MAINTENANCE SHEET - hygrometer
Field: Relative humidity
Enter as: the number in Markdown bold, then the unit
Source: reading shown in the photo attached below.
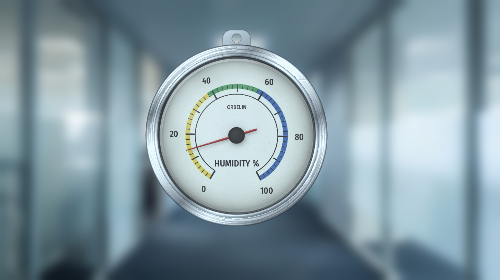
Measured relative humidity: **14** %
